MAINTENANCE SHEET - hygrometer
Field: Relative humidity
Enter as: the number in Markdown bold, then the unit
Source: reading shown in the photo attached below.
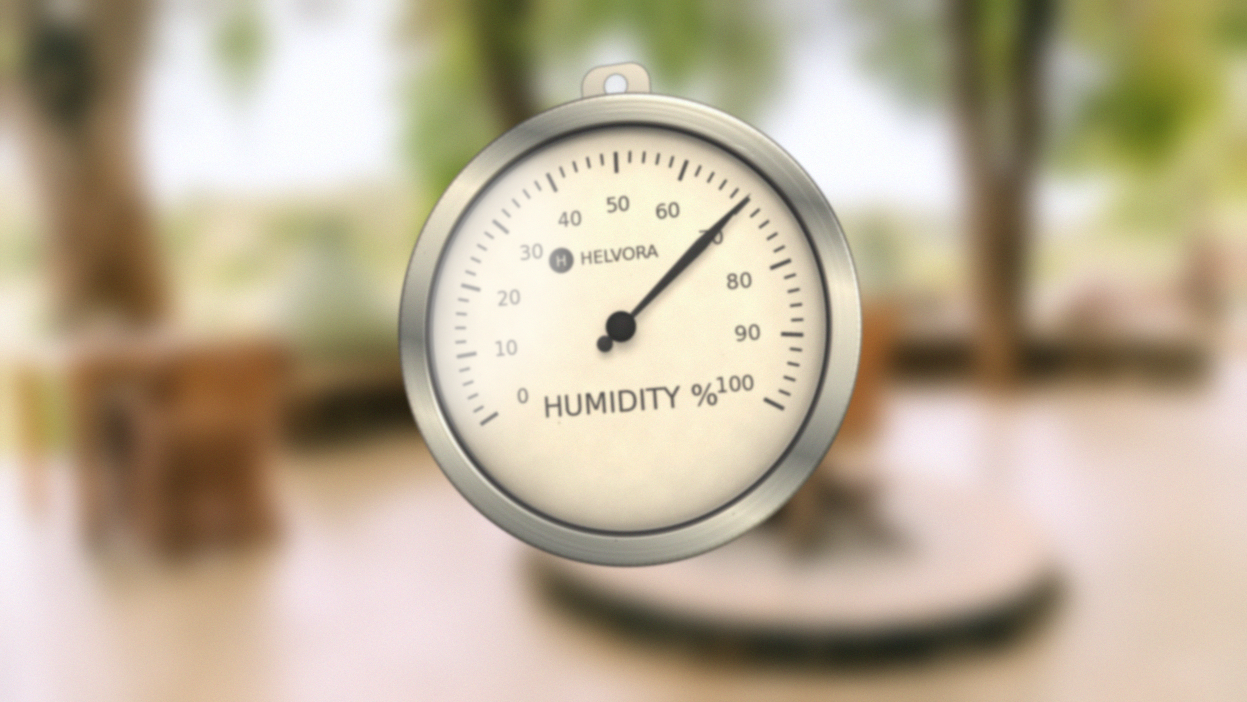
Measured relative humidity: **70** %
